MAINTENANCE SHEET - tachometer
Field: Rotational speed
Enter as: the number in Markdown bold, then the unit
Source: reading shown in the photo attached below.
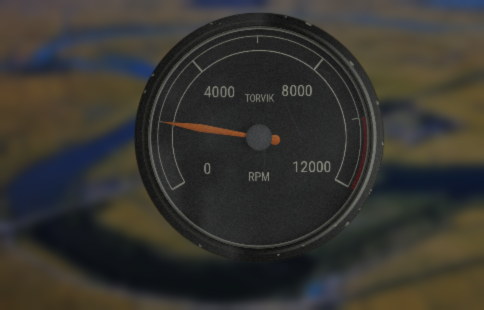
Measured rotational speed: **2000** rpm
